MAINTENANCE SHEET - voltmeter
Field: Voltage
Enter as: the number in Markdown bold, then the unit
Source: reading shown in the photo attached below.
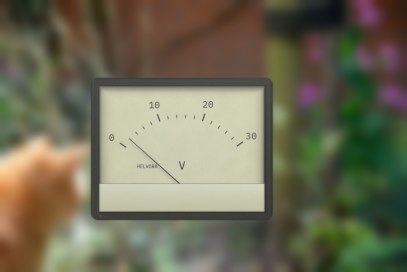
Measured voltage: **2** V
